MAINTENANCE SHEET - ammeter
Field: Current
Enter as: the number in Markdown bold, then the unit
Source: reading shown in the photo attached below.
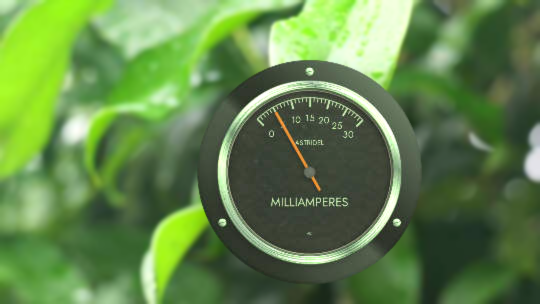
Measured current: **5** mA
